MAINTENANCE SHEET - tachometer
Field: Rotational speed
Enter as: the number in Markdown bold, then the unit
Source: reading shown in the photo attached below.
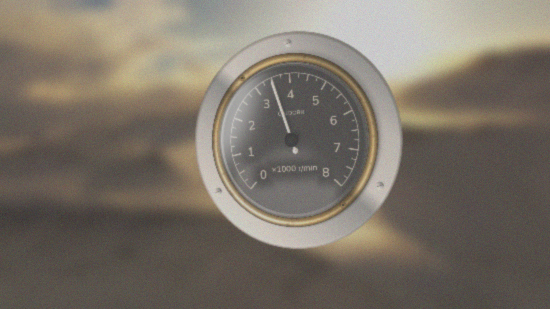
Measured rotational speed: **3500** rpm
